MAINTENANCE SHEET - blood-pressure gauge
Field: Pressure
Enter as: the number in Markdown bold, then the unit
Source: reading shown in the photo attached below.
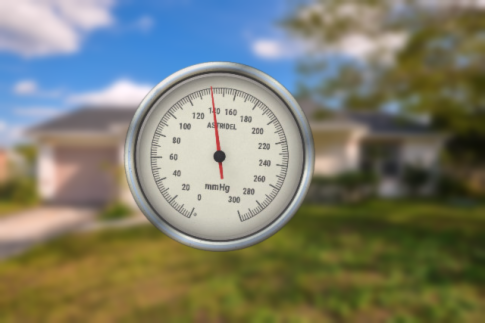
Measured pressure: **140** mmHg
